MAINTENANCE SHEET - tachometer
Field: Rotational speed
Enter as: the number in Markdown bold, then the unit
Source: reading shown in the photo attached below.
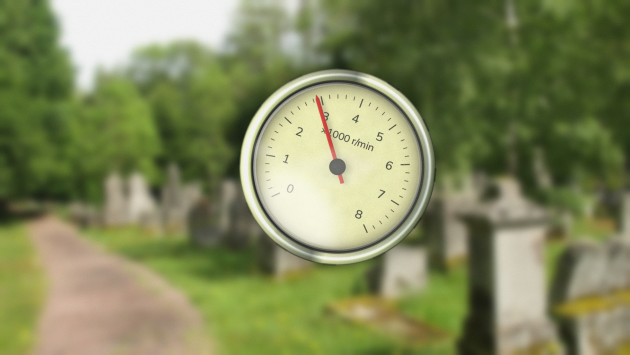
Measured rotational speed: **2900** rpm
